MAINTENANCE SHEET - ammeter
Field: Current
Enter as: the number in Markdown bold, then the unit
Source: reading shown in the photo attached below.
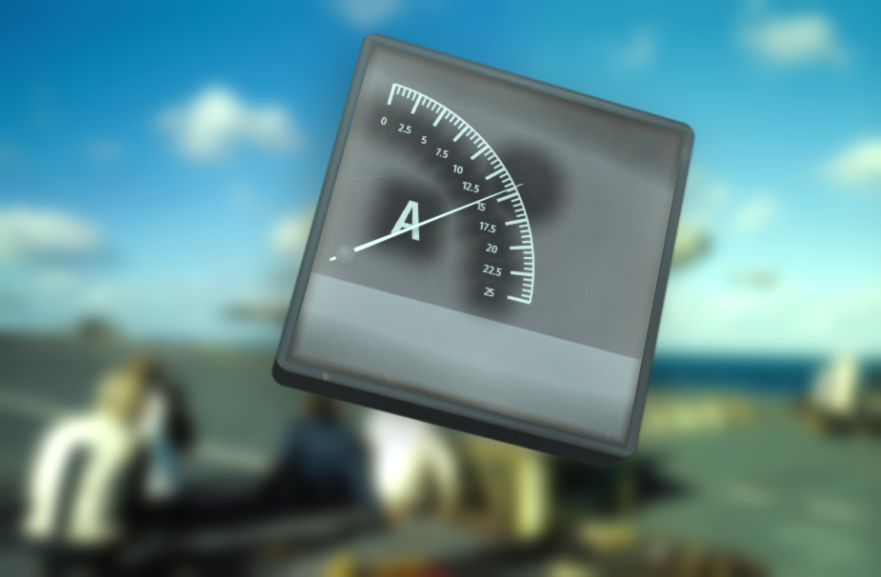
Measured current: **14.5** A
